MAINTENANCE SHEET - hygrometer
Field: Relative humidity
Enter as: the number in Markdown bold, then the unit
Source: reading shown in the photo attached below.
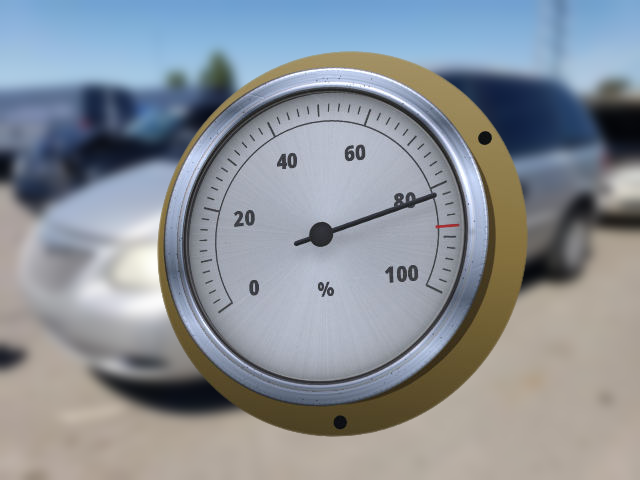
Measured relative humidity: **82** %
